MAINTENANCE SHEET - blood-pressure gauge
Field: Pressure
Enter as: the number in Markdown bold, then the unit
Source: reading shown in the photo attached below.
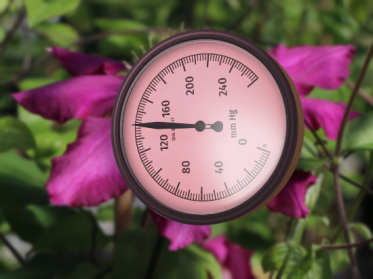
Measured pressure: **140** mmHg
